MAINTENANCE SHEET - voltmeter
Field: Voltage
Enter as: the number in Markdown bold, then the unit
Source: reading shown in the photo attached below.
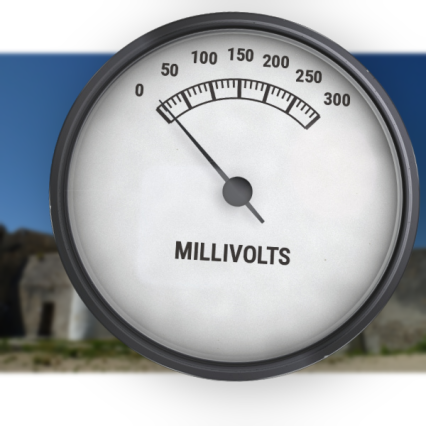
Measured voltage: **10** mV
